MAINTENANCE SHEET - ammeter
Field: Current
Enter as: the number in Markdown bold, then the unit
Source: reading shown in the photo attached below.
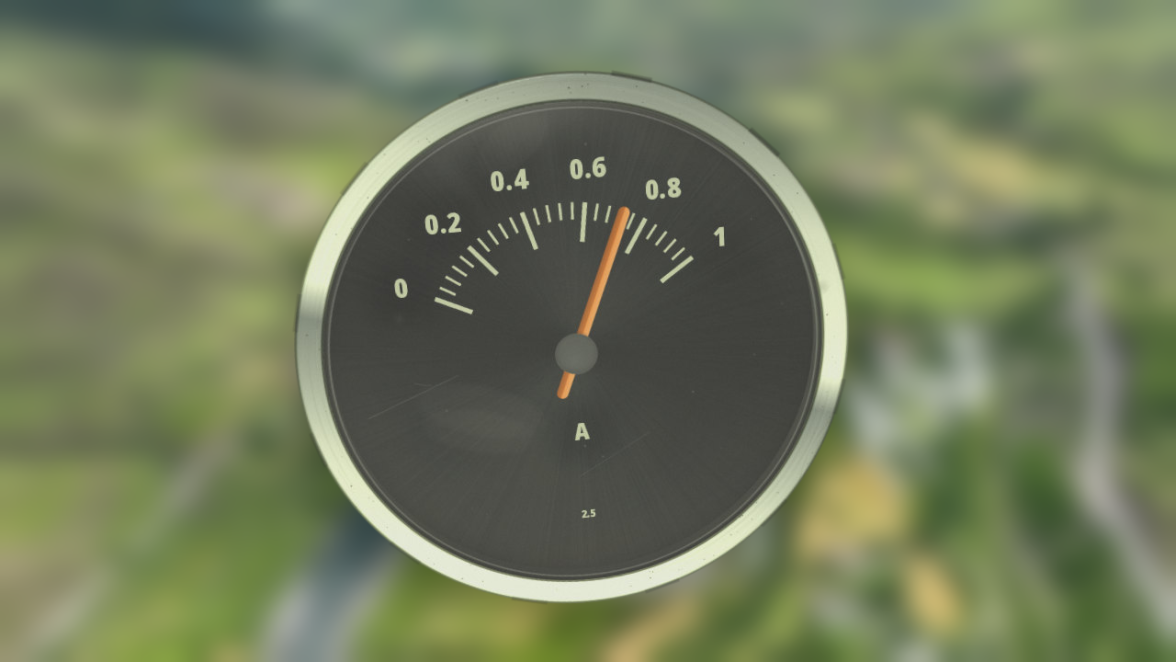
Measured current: **0.72** A
